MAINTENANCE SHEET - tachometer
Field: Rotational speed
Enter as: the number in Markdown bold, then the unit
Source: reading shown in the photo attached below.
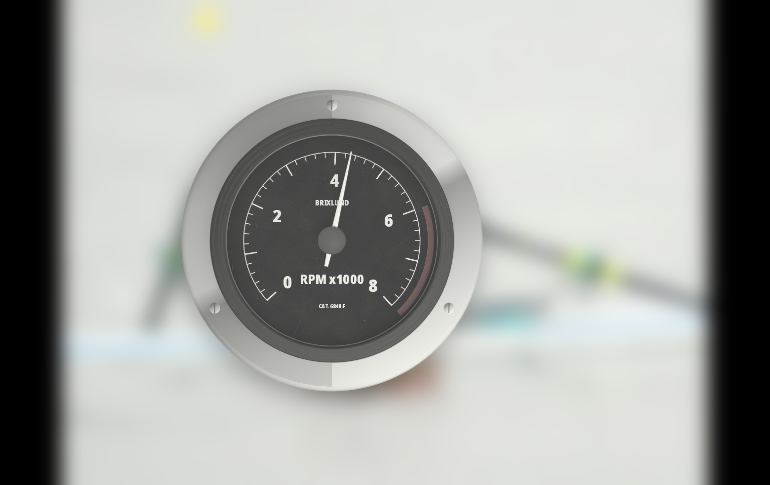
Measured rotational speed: **4300** rpm
